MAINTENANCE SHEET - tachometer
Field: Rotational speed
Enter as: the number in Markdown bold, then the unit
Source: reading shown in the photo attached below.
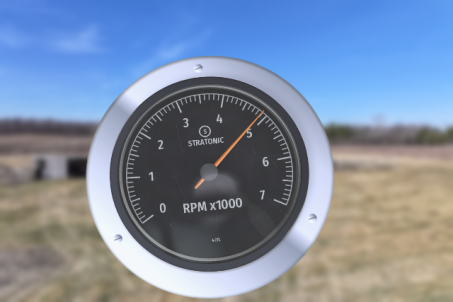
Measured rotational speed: **4900** rpm
